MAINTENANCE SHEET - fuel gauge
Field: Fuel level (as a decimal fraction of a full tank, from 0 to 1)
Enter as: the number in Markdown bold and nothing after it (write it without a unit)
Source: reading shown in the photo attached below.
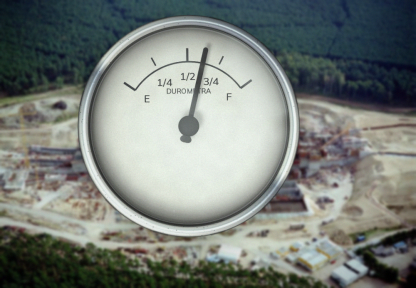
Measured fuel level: **0.625**
